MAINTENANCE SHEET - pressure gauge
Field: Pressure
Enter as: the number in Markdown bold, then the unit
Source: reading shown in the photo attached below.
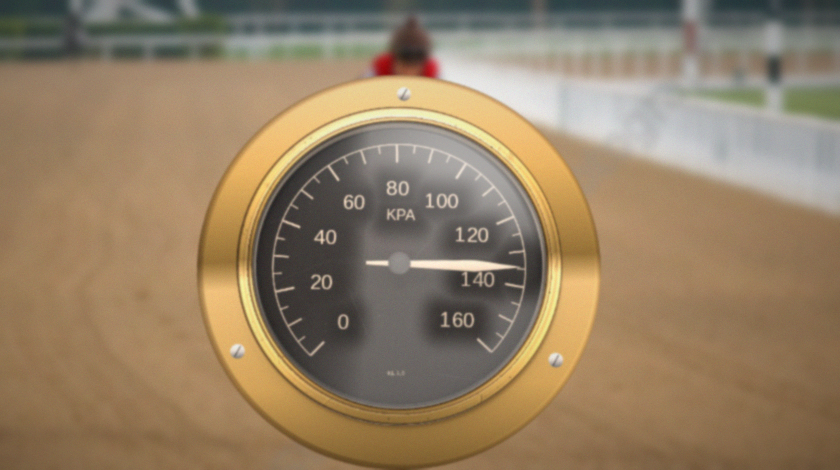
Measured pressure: **135** kPa
